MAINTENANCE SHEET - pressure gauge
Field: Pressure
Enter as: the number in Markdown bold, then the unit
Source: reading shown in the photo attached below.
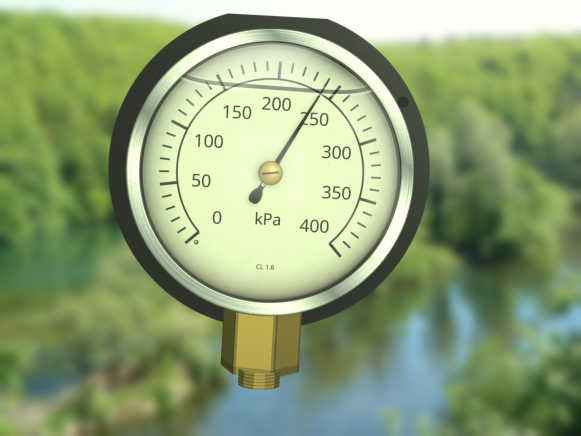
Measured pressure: **240** kPa
